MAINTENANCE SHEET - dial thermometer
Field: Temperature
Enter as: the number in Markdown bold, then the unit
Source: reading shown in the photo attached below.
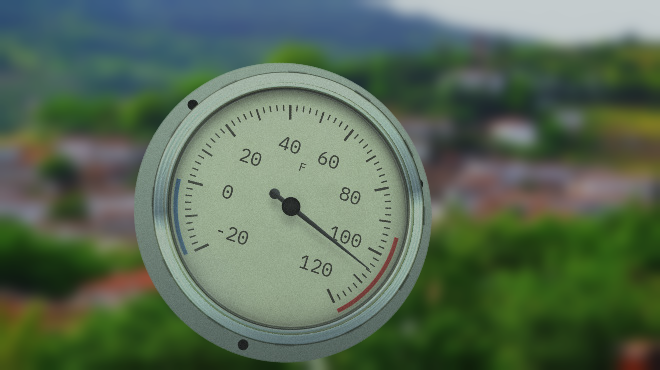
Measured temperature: **106** °F
